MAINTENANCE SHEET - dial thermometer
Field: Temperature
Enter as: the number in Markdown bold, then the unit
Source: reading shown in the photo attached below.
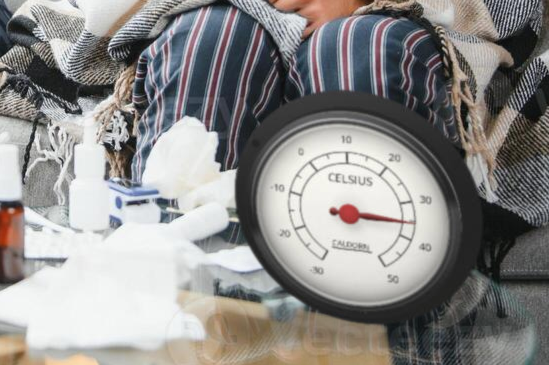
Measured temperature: **35** °C
